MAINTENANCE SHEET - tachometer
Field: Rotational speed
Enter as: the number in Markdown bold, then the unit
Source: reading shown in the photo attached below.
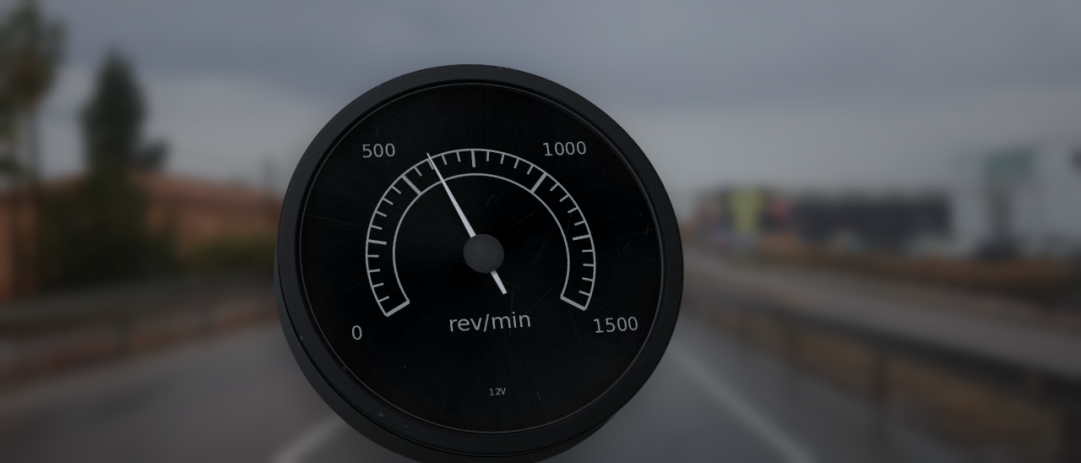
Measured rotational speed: **600** rpm
